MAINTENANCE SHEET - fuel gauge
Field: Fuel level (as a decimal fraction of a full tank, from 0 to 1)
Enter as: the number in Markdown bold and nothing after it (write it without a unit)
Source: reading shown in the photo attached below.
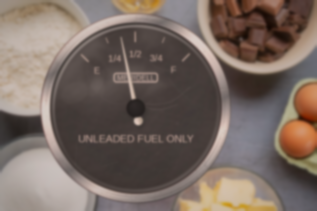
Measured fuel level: **0.375**
